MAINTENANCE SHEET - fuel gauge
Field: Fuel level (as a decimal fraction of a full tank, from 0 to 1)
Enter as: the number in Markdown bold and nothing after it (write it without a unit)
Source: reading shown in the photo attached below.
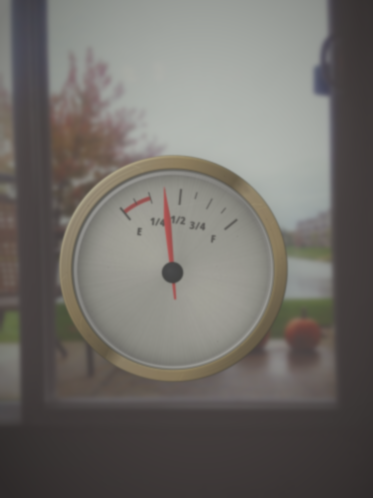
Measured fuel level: **0.375**
